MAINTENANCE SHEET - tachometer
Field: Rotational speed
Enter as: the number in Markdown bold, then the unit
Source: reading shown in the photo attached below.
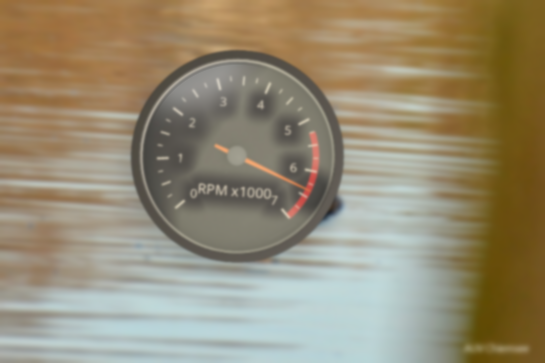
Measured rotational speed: **6375** rpm
